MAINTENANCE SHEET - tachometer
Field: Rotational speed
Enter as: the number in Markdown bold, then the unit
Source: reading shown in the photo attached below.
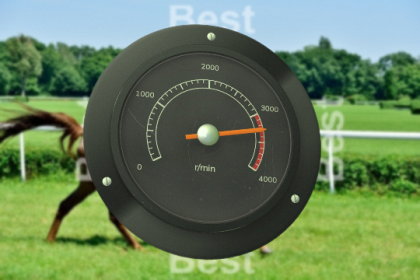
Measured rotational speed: **3300** rpm
